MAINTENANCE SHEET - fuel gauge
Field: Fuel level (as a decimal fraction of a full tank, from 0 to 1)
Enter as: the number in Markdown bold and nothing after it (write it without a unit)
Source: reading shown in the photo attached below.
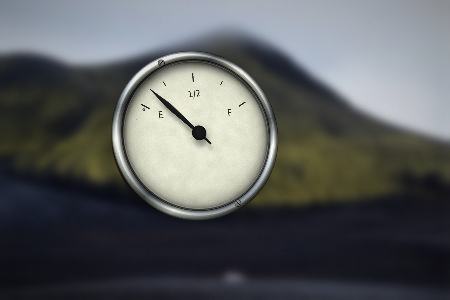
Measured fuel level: **0.125**
